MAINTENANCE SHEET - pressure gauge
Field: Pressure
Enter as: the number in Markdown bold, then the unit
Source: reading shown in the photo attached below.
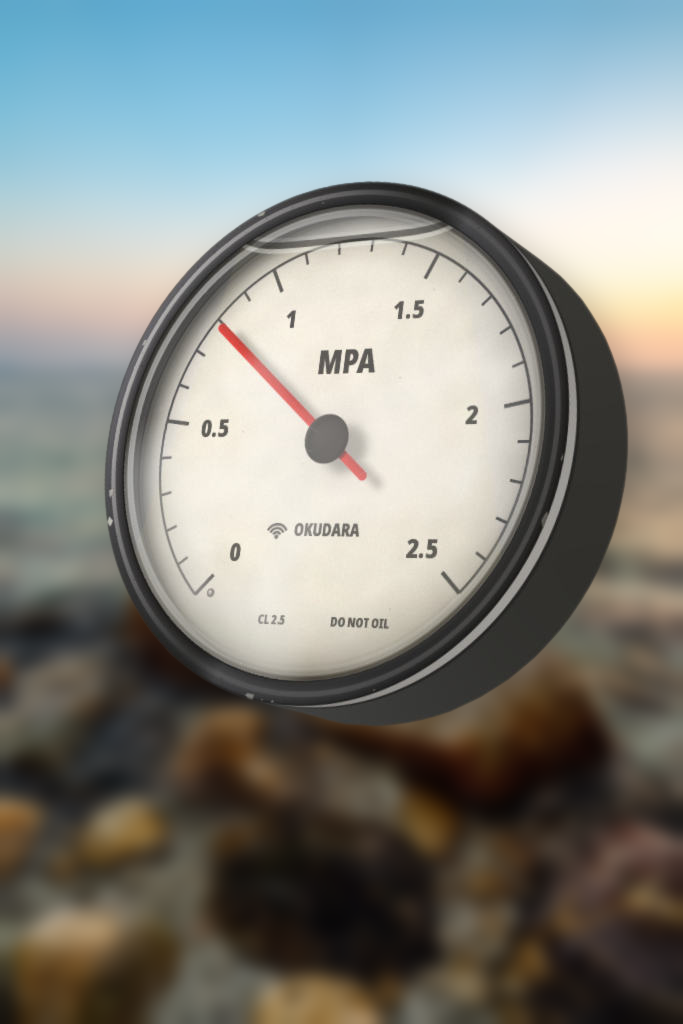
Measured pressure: **0.8** MPa
